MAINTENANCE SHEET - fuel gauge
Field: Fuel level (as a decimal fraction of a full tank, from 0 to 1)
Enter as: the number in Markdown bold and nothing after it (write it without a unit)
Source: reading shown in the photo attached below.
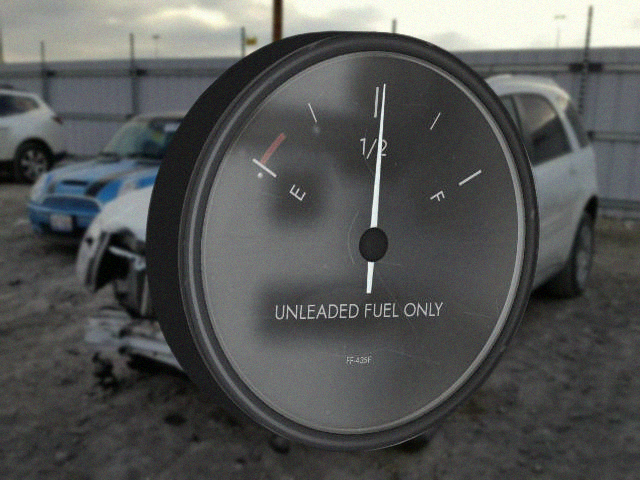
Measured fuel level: **0.5**
